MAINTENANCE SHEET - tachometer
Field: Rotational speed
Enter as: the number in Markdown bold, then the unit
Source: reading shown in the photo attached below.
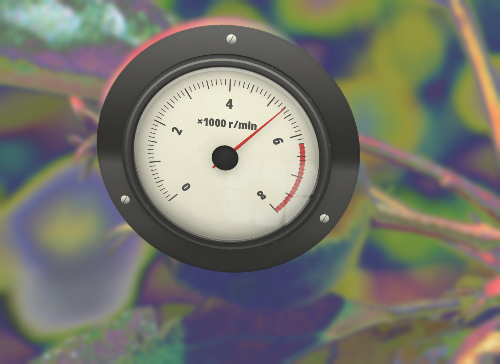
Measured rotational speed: **5300** rpm
